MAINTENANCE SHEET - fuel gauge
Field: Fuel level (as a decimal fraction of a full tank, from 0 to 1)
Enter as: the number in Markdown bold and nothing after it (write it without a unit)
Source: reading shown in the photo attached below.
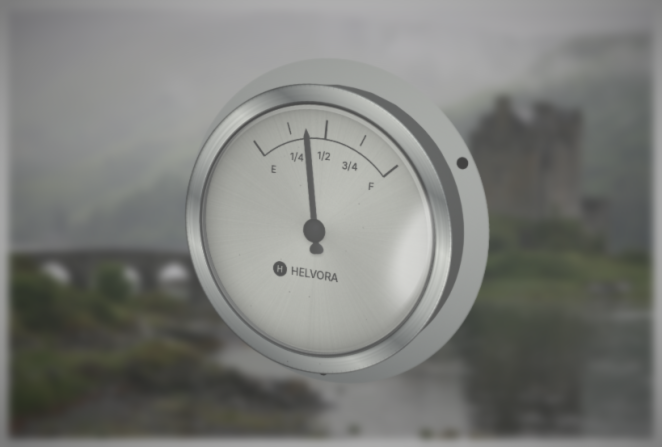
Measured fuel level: **0.375**
